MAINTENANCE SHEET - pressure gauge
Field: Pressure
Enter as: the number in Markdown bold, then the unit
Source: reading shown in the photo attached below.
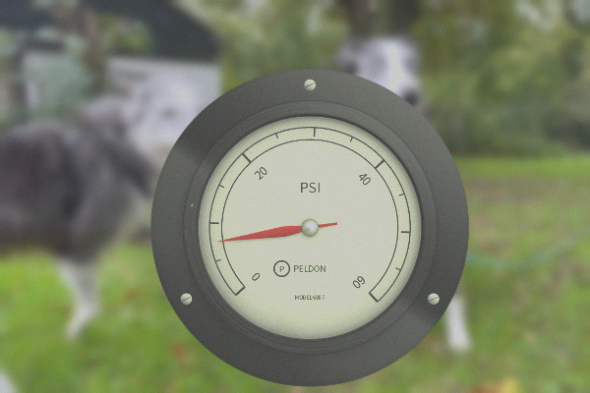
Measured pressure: **7.5** psi
